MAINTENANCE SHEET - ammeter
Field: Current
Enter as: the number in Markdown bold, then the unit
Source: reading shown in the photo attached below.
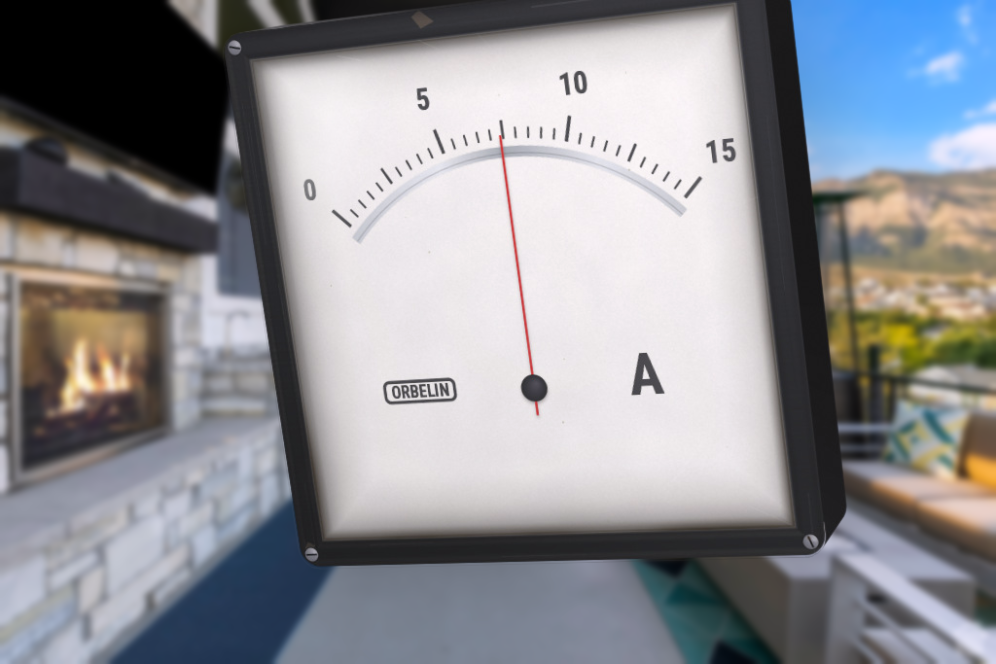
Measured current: **7.5** A
